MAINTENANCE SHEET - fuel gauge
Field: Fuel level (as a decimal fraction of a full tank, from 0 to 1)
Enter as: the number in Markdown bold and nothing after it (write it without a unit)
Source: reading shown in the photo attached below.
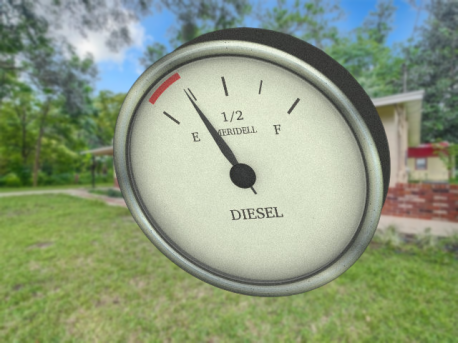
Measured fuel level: **0.25**
